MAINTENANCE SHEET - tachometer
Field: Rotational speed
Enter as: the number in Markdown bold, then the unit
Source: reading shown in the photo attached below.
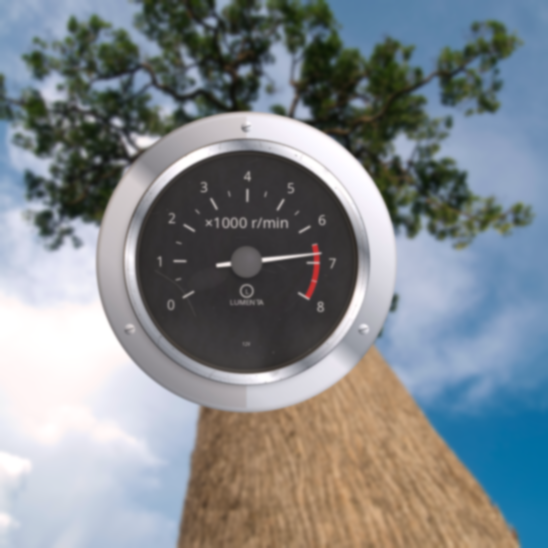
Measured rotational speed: **6750** rpm
